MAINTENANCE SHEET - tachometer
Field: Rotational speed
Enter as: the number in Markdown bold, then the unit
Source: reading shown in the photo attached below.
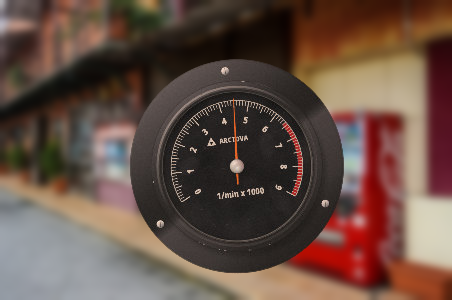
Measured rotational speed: **4500** rpm
